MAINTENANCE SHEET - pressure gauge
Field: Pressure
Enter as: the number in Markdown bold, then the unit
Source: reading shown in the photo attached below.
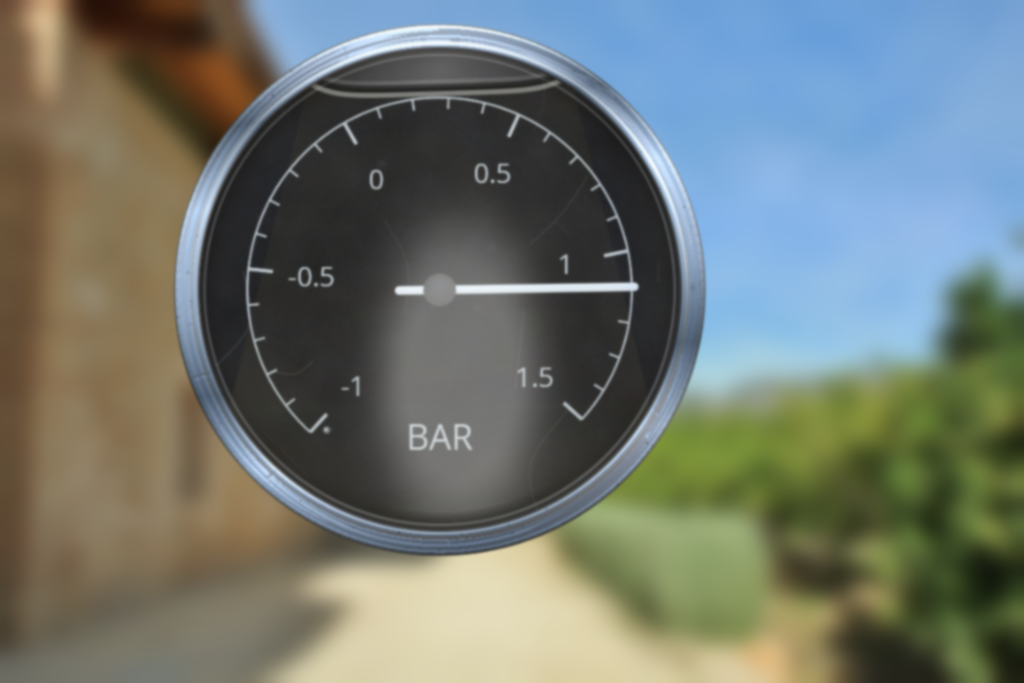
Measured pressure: **1.1** bar
